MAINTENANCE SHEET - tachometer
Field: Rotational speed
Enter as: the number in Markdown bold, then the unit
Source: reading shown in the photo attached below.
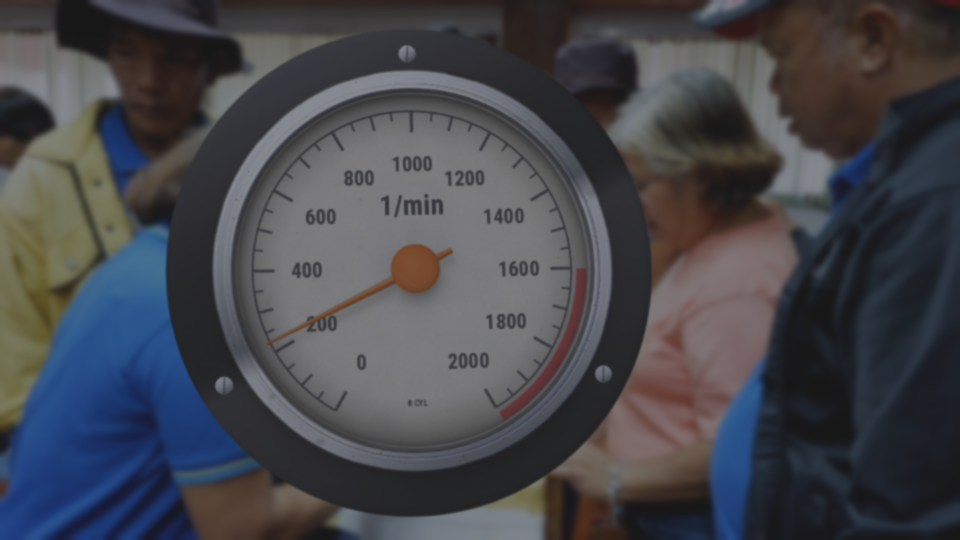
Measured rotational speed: **225** rpm
